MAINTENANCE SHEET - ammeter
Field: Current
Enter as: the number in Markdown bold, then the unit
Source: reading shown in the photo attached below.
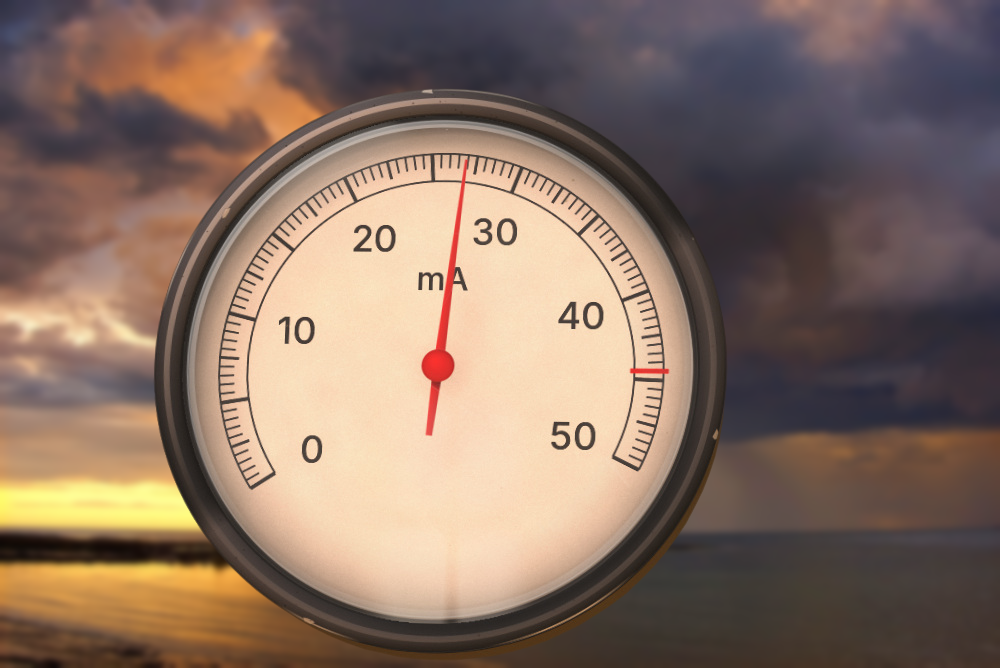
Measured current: **27** mA
